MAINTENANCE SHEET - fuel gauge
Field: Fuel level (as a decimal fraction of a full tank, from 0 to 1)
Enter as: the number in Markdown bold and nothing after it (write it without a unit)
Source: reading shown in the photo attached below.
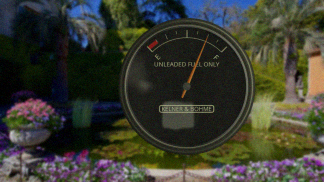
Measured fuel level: **0.75**
